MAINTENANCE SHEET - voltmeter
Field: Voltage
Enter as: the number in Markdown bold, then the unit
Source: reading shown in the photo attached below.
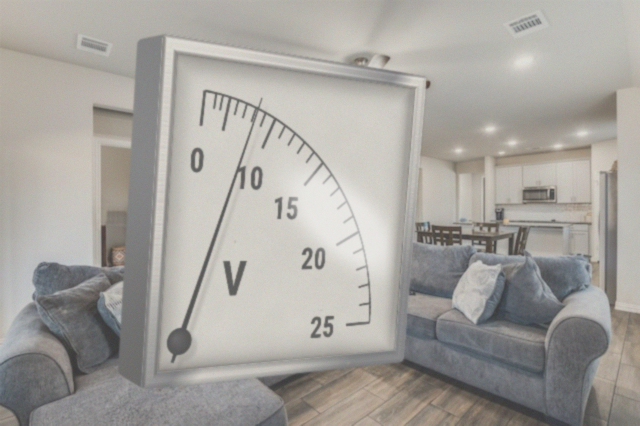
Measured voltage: **8** V
